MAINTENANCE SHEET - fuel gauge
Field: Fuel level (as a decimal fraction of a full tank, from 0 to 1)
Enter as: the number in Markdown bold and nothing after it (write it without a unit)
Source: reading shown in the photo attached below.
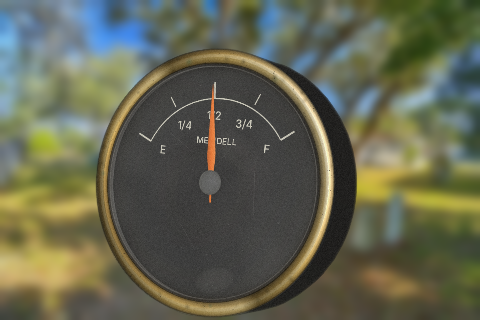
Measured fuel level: **0.5**
